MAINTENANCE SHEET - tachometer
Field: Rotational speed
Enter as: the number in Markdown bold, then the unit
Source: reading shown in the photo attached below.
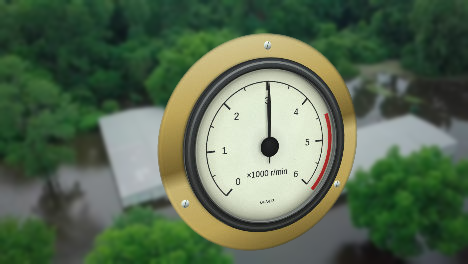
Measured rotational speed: **3000** rpm
